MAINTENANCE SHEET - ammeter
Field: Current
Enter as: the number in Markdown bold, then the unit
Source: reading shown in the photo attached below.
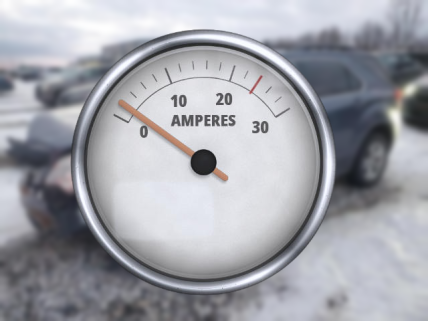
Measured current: **2** A
